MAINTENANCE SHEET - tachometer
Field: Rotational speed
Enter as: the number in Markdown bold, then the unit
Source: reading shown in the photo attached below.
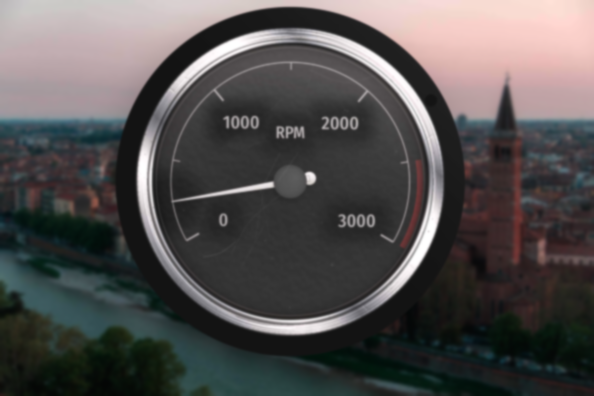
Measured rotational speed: **250** rpm
